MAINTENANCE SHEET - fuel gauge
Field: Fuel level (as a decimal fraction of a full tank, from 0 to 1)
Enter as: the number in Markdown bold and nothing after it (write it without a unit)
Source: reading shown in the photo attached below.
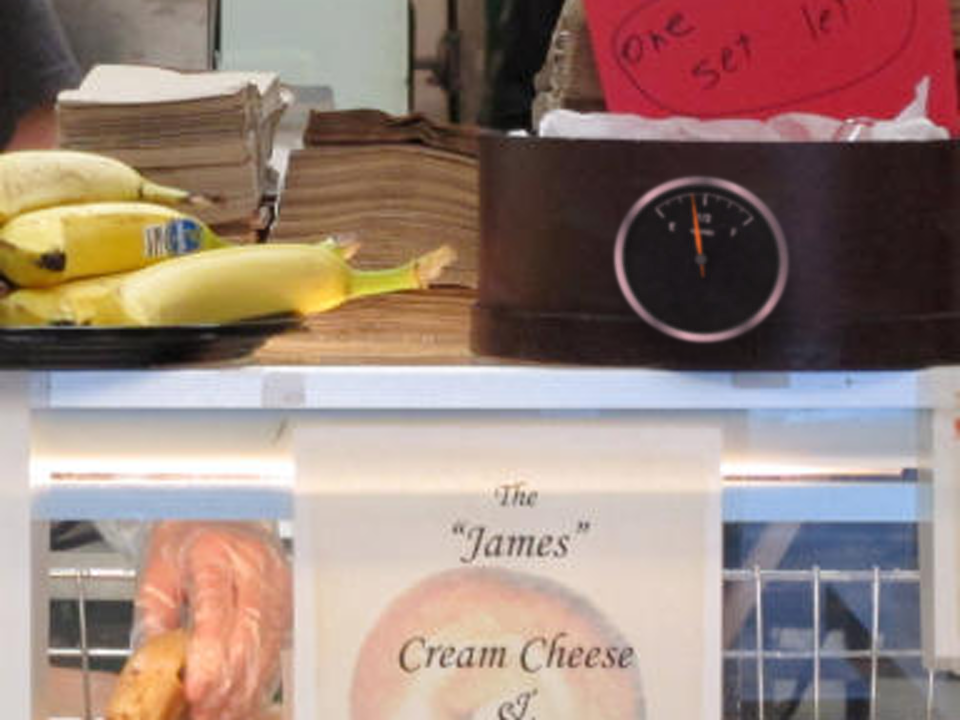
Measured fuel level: **0.375**
